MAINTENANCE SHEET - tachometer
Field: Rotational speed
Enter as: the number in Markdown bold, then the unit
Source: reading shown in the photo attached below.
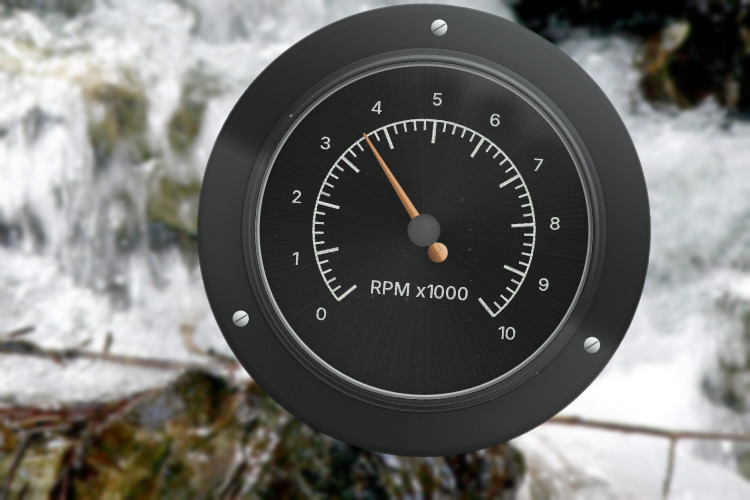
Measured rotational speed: **3600** rpm
